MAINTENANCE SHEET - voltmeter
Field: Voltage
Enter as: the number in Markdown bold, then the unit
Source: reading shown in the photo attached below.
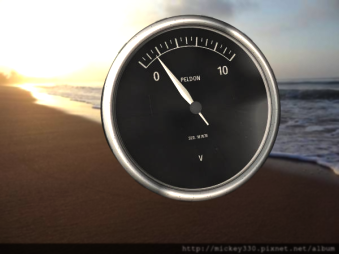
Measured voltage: **1.5** V
